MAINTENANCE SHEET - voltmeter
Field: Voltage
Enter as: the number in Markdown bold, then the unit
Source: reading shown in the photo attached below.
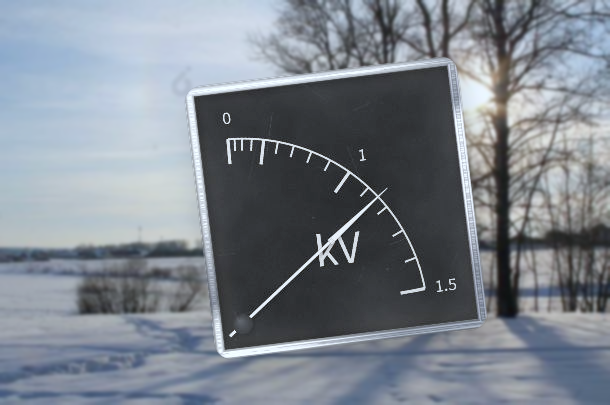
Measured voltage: **1.15** kV
